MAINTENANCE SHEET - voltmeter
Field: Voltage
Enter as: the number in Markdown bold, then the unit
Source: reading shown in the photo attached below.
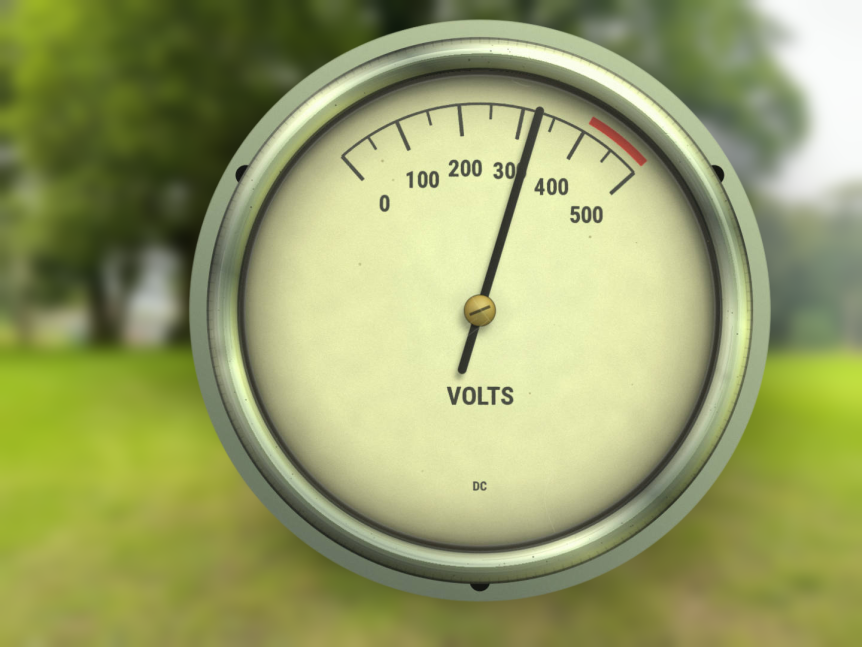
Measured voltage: **325** V
